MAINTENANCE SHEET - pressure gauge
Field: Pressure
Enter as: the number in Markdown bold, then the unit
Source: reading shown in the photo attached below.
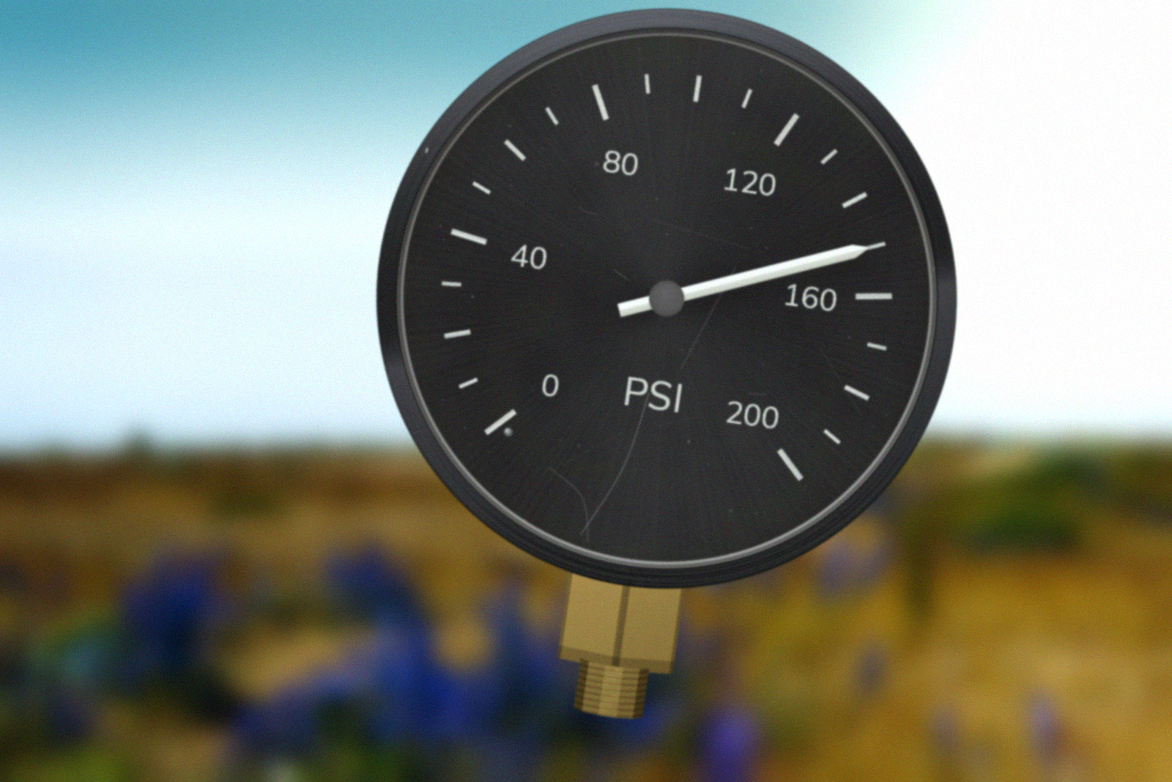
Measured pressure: **150** psi
